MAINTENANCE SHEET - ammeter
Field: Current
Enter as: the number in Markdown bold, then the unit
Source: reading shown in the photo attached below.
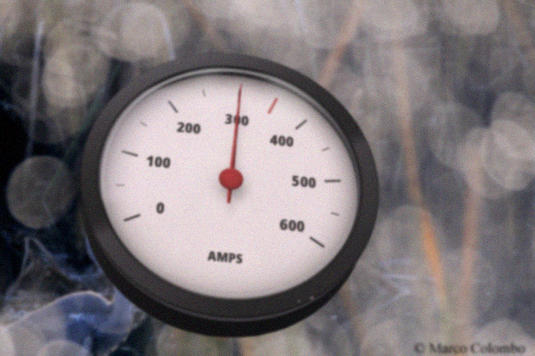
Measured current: **300** A
